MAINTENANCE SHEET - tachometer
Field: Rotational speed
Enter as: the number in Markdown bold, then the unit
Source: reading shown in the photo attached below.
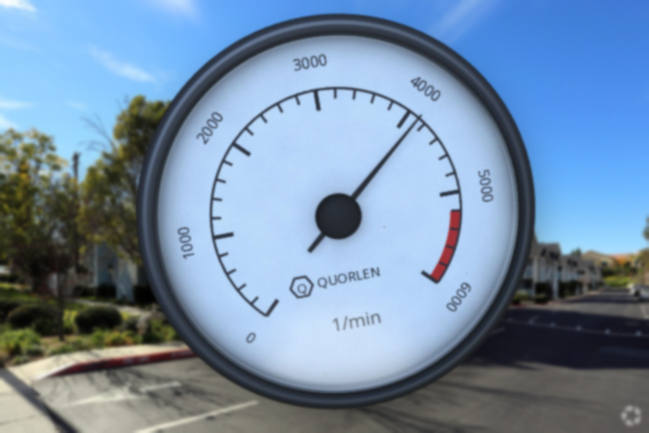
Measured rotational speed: **4100** rpm
